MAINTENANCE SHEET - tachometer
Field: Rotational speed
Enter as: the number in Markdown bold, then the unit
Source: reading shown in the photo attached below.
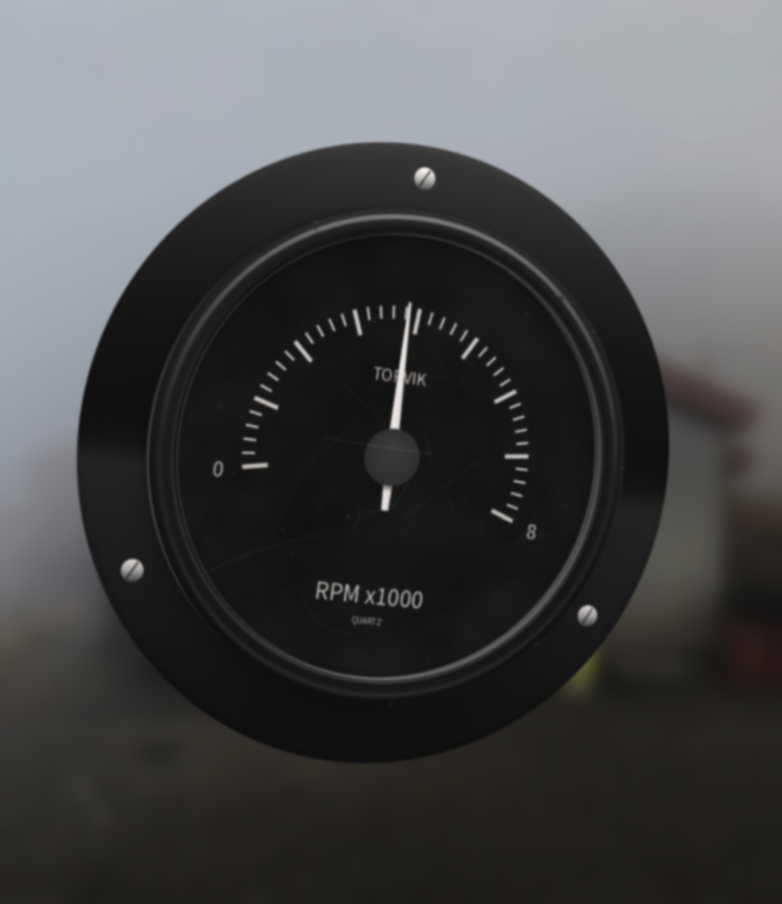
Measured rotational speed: **3800** rpm
